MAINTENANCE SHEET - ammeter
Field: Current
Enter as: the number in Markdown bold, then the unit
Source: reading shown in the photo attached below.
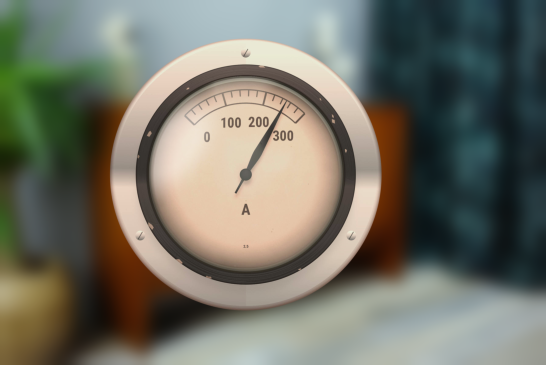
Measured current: **250** A
